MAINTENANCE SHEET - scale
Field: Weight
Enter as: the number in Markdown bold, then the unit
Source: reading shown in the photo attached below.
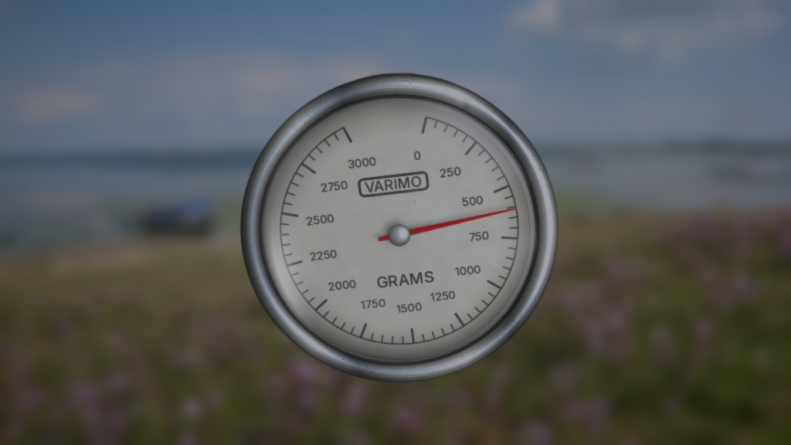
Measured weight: **600** g
